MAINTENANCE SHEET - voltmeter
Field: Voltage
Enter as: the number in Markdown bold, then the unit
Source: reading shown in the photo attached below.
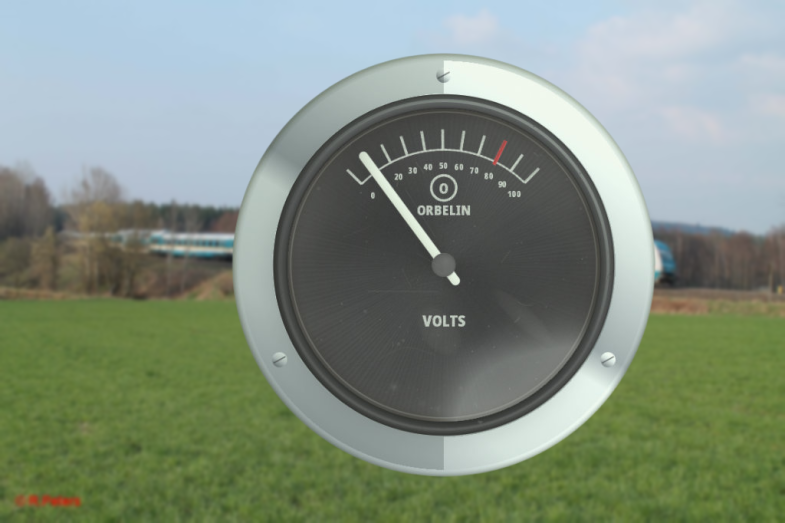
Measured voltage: **10** V
